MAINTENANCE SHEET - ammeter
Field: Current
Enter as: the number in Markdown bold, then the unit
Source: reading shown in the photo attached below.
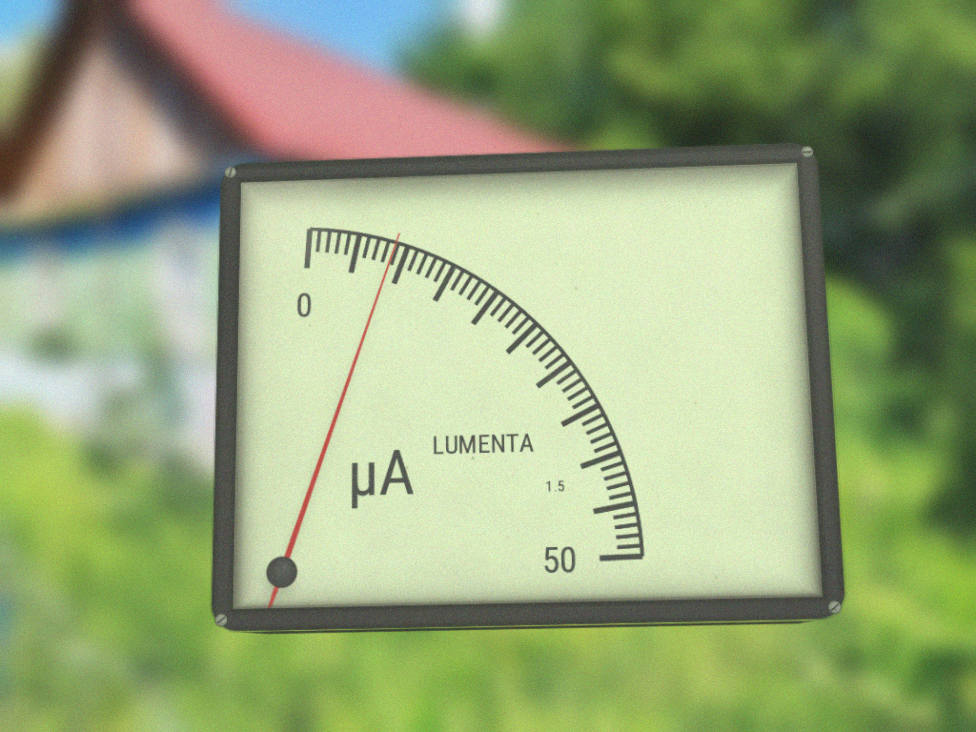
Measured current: **9** µA
